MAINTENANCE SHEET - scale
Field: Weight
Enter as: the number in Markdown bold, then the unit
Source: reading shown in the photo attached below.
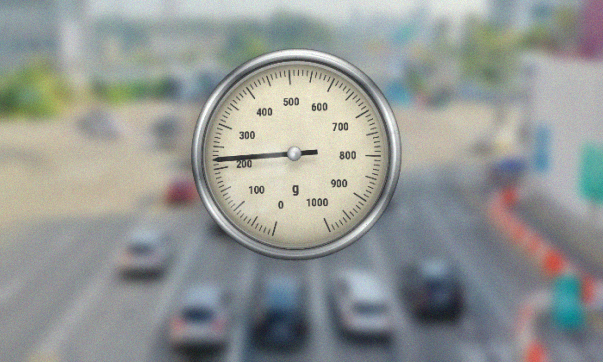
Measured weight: **220** g
